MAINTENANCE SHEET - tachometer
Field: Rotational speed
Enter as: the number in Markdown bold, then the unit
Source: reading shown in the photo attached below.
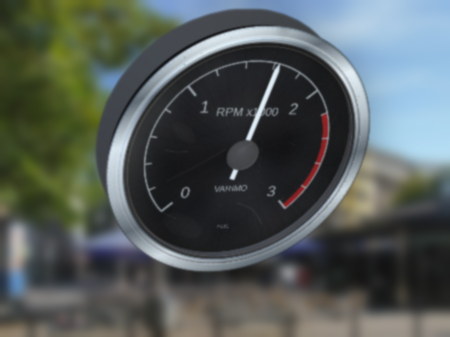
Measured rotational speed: **1600** rpm
